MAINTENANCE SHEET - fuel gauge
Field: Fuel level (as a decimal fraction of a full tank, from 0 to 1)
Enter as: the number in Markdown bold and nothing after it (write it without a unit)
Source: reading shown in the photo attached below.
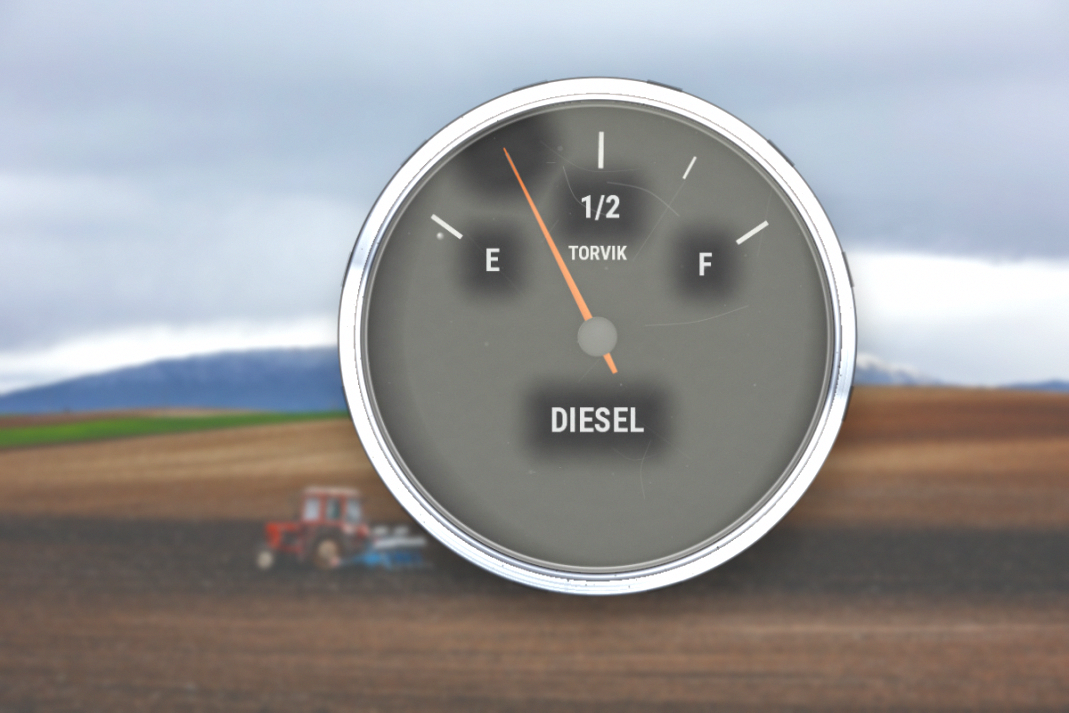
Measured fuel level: **0.25**
